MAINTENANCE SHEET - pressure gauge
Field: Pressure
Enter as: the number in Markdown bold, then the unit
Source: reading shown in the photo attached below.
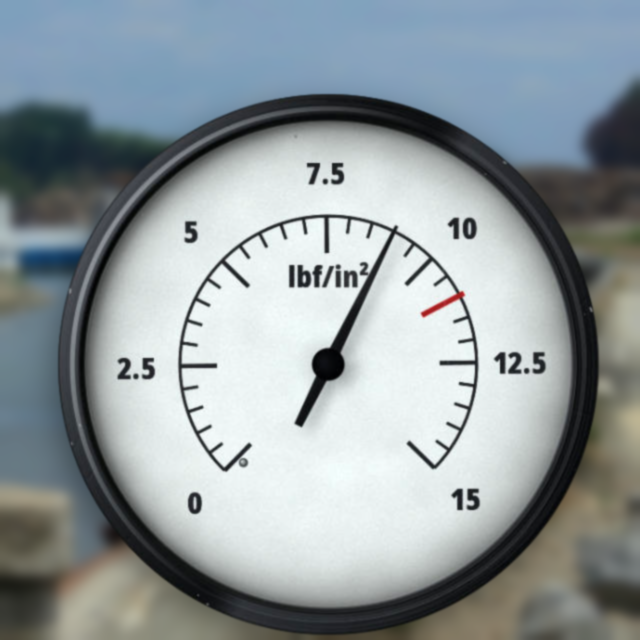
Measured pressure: **9** psi
